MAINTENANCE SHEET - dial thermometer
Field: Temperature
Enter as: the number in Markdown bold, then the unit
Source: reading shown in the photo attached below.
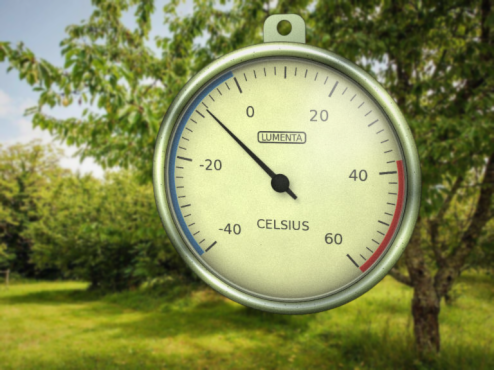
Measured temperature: **-8** °C
